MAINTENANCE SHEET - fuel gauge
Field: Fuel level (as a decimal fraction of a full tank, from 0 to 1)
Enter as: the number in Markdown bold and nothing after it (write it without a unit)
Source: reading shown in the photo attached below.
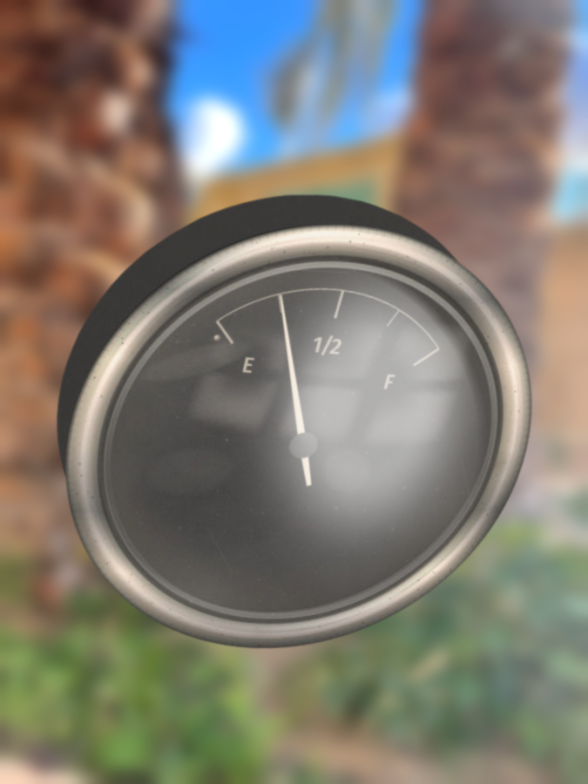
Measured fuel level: **0.25**
